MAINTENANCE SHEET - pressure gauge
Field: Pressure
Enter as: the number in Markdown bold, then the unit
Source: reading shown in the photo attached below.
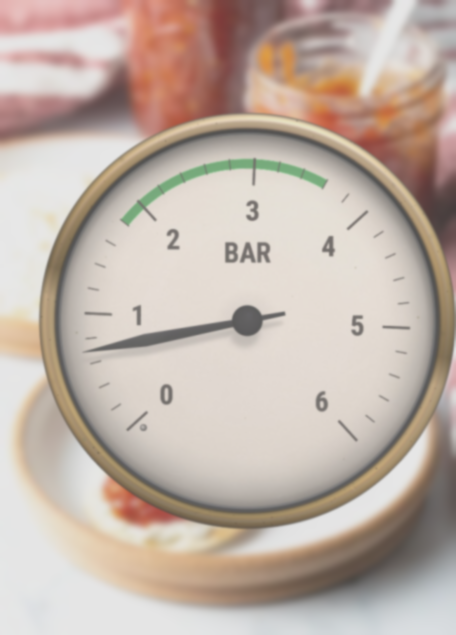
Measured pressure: **0.7** bar
